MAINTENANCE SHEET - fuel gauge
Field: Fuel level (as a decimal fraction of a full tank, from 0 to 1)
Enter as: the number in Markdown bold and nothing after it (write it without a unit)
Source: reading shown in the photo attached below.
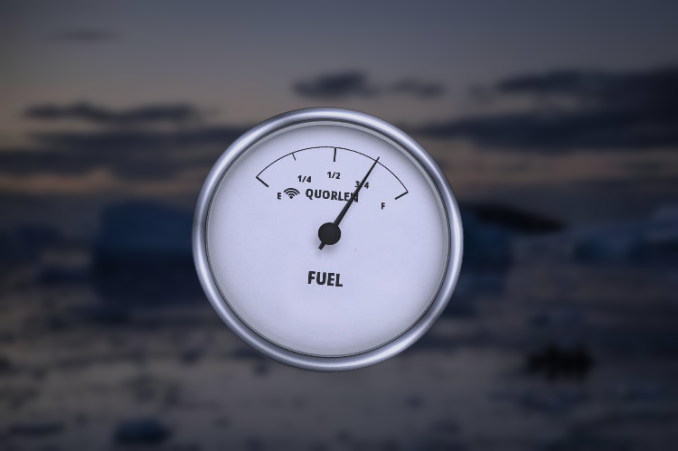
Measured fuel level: **0.75**
